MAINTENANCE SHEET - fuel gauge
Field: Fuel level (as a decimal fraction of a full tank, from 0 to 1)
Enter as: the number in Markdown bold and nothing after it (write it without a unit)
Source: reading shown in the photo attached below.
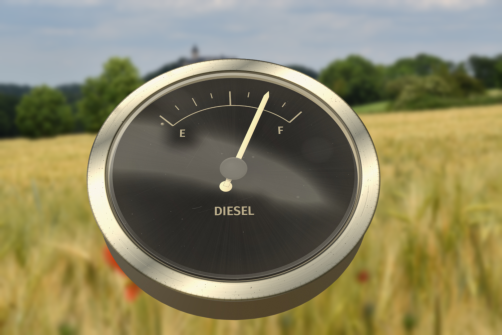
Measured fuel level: **0.75**
